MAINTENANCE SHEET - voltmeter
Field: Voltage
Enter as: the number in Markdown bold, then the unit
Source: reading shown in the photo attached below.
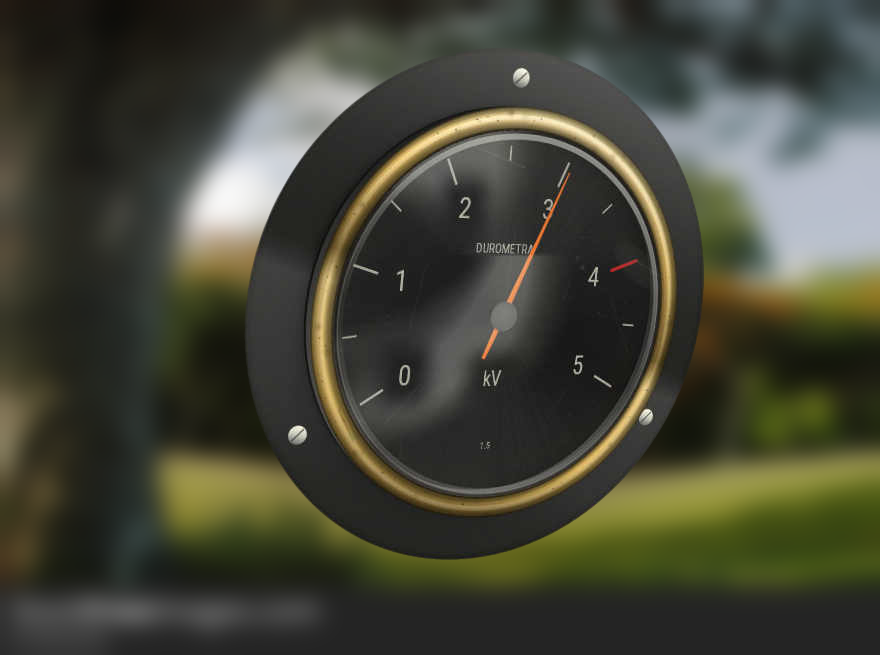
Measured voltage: **3** kV
